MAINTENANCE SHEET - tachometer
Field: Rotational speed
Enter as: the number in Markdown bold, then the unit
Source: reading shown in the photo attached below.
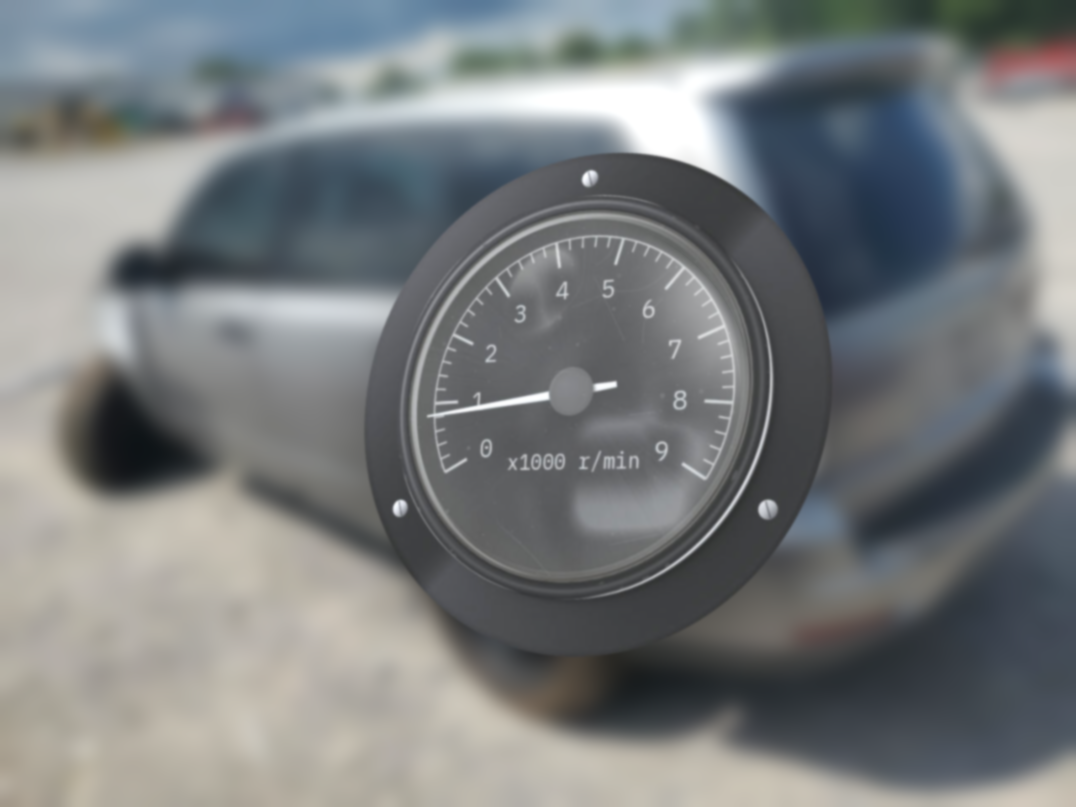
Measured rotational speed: **800** rpm
